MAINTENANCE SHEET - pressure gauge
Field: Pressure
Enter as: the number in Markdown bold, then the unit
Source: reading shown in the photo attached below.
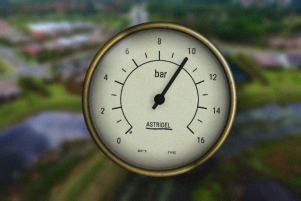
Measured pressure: **10** bar
